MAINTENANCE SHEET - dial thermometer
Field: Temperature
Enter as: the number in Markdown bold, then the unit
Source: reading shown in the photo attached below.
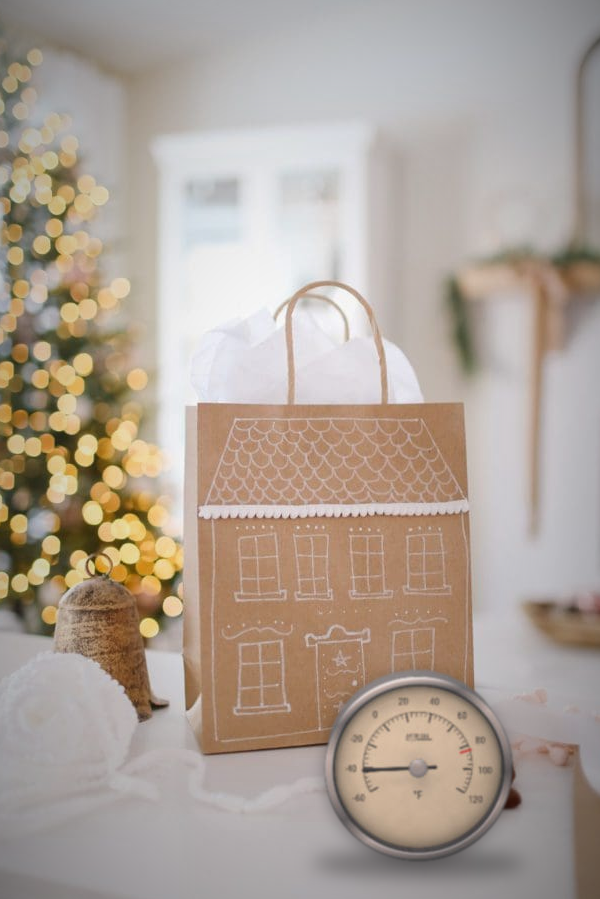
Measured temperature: **-40** °F
